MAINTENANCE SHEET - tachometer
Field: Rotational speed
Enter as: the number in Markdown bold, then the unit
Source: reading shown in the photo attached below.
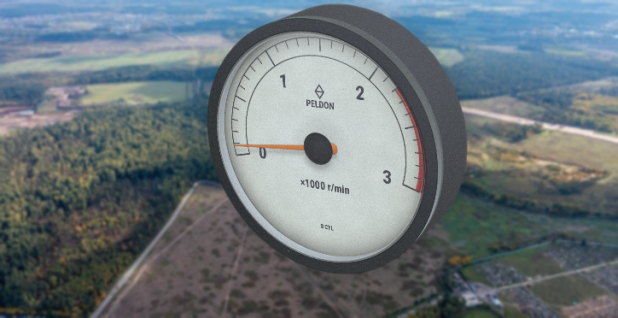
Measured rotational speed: **100** rpm
